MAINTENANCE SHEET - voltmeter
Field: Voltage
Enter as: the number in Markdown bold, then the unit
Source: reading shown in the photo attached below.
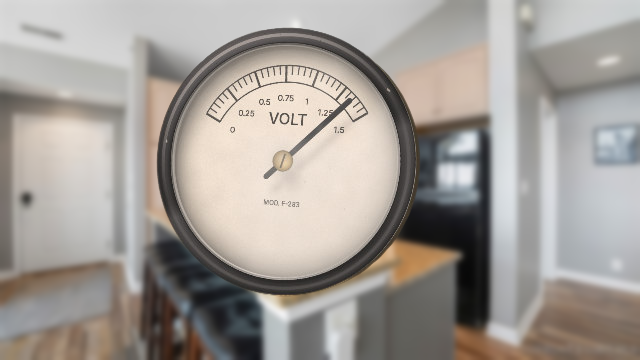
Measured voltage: **1.35** V
